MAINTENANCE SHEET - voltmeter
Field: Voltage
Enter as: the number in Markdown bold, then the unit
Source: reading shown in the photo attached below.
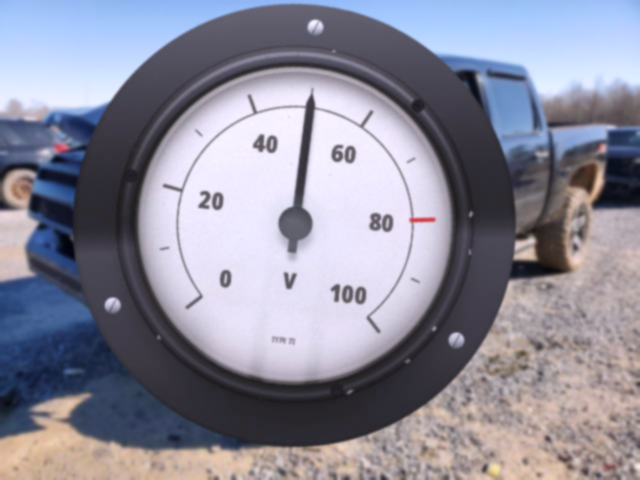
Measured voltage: **50** V
